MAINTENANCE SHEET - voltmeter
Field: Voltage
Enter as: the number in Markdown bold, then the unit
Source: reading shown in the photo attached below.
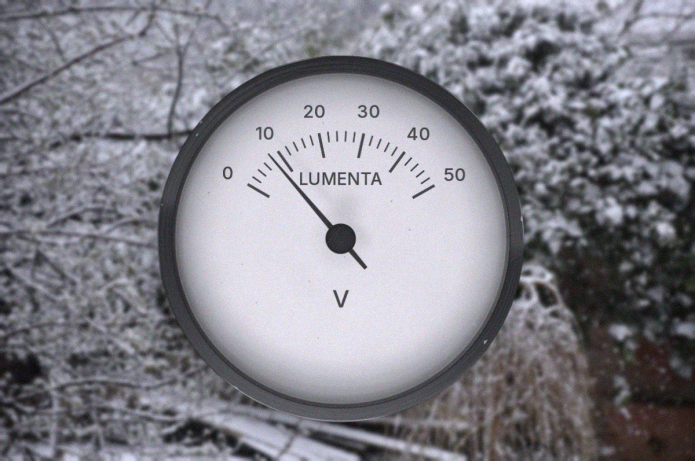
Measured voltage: **8** V
